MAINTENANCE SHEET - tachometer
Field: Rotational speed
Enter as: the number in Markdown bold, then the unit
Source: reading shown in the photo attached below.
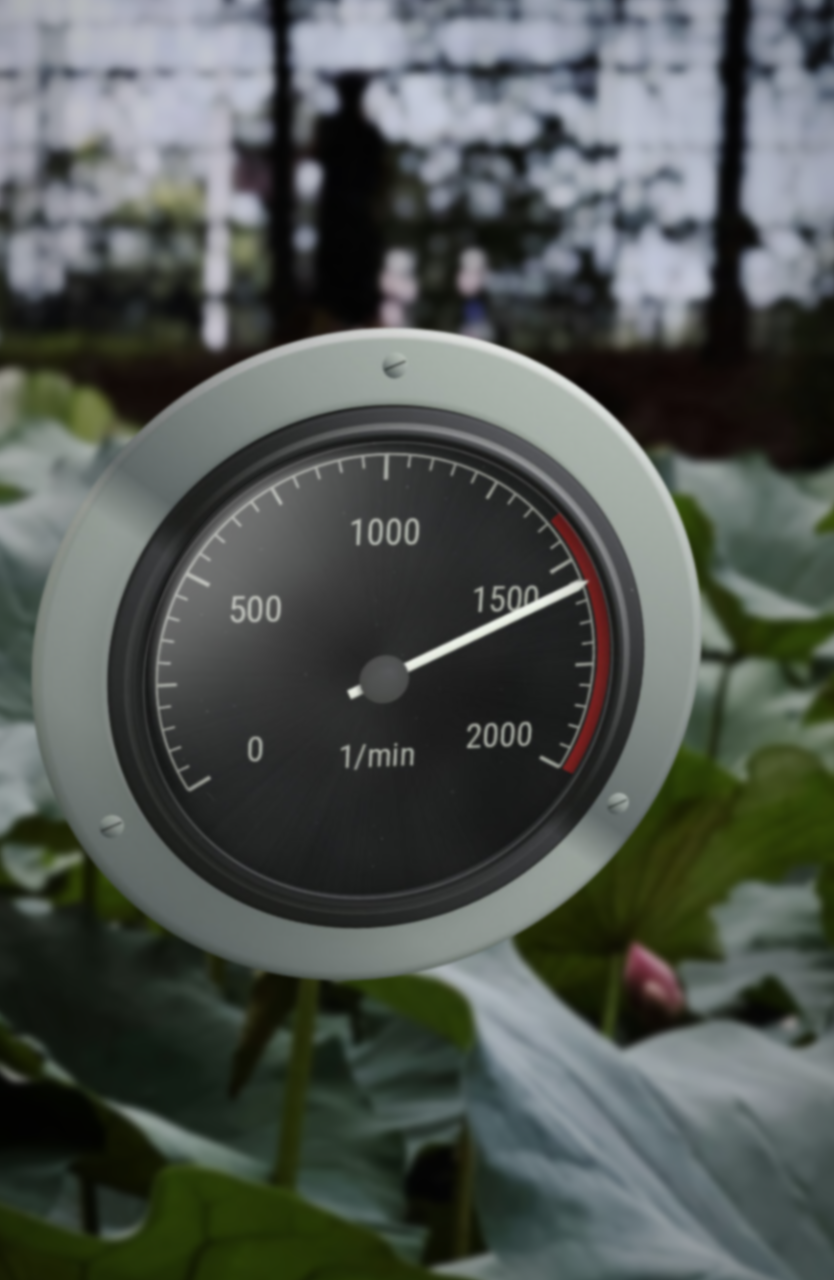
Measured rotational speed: **1550** rpm
